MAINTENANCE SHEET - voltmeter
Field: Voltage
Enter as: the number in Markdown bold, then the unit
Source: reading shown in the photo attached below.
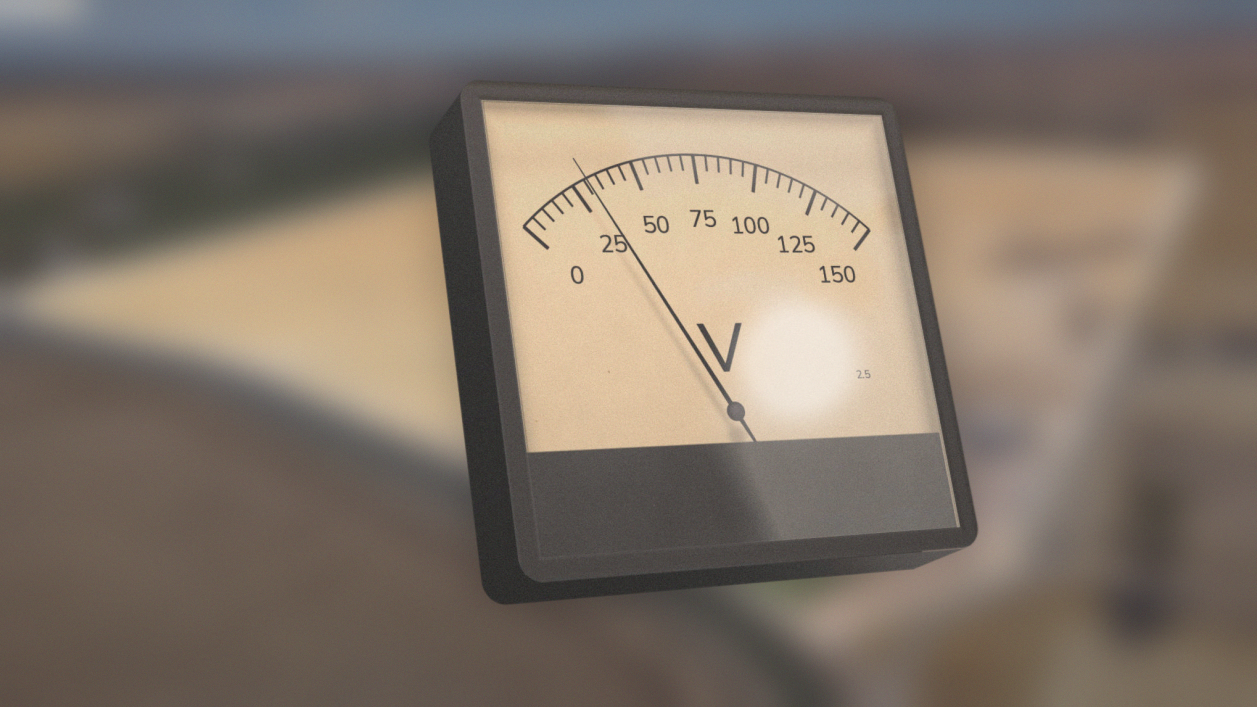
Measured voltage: **30** V
